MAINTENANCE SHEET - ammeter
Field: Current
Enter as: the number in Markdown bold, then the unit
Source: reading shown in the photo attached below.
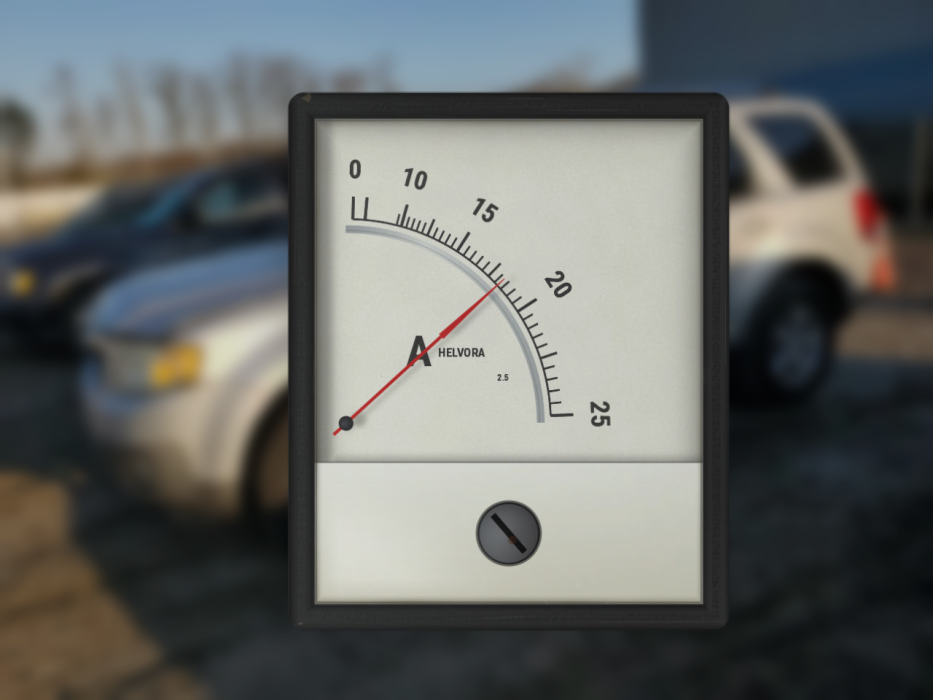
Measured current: **18.25** A
